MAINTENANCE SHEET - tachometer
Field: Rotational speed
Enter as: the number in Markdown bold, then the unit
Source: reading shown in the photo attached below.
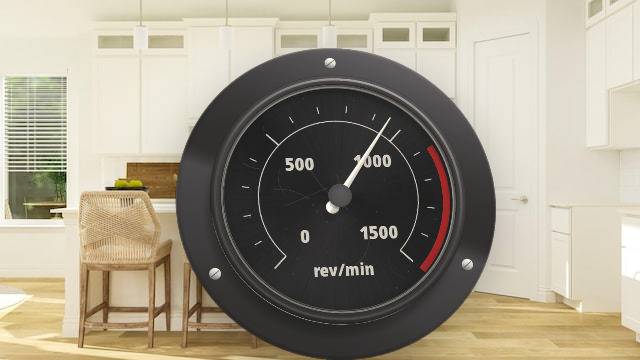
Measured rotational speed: **950** rpm
